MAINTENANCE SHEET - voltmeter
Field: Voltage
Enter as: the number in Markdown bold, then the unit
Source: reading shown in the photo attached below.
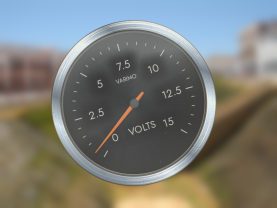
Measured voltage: **0.5** V
